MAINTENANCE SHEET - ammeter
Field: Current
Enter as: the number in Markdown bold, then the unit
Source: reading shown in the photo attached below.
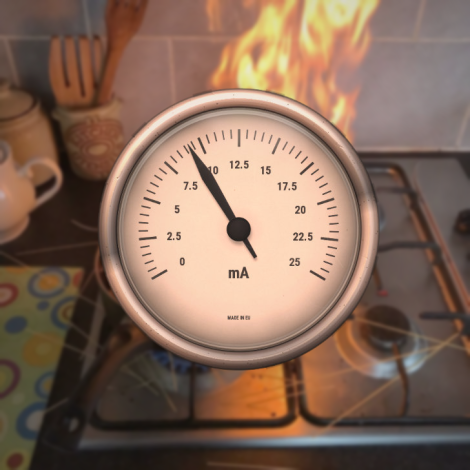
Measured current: **9.25** mA
